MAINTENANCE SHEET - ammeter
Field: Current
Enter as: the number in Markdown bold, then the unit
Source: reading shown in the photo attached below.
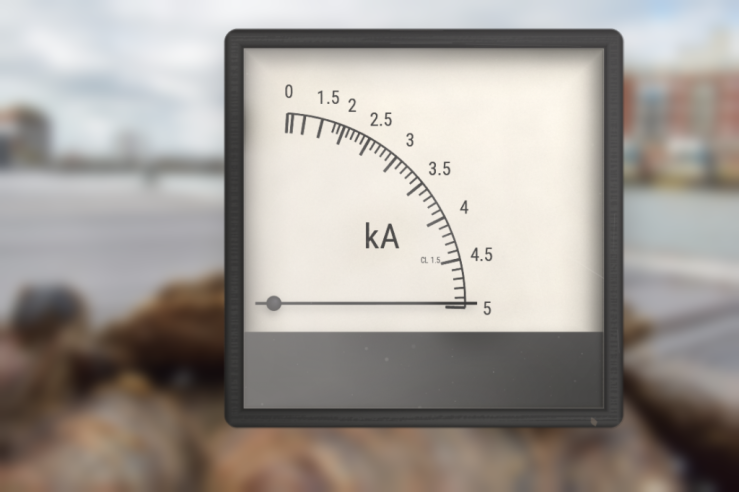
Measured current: **4.95** kA
